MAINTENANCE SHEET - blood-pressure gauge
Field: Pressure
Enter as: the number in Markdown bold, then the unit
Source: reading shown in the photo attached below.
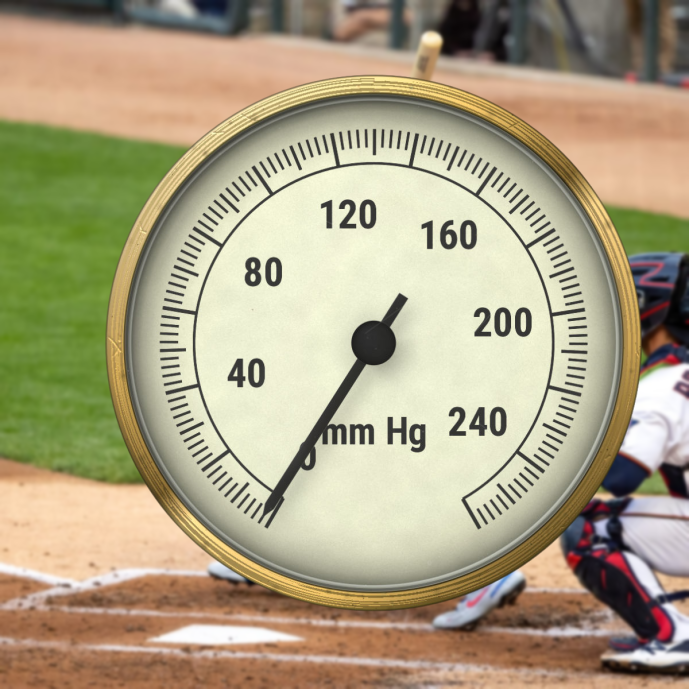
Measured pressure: **2** mmHg
